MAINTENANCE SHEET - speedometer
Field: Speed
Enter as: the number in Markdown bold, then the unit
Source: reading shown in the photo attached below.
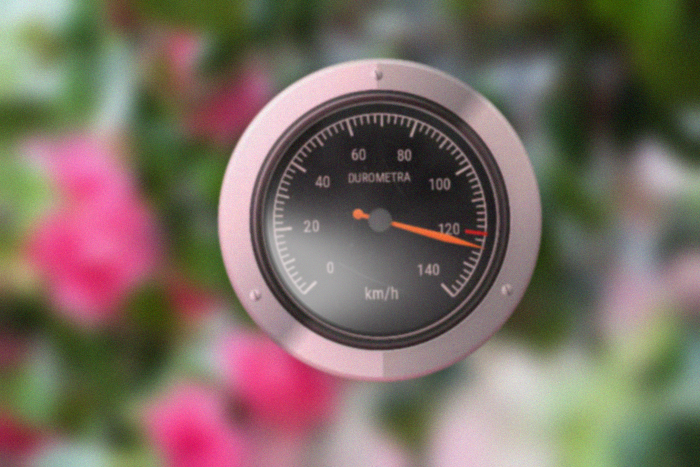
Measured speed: **124** km/h
